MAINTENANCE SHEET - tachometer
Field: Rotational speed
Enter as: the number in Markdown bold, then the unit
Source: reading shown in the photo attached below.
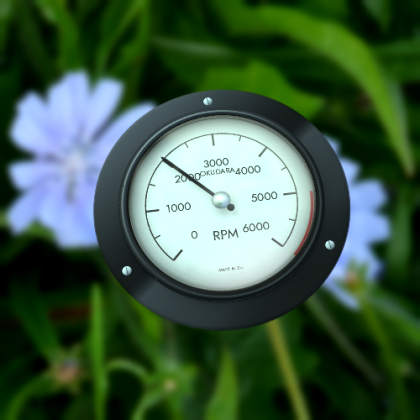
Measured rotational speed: **2000** rpm
